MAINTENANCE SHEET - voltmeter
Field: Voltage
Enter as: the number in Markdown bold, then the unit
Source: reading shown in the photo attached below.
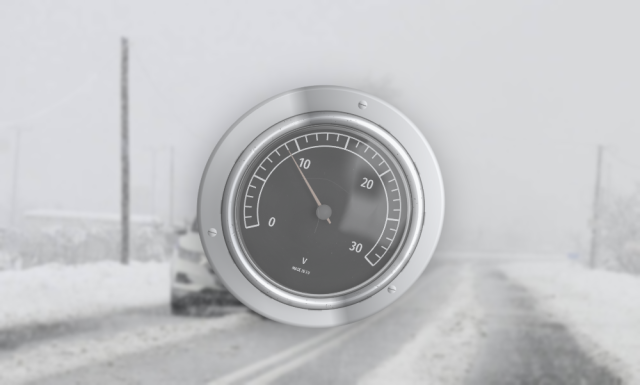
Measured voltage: **9** V
